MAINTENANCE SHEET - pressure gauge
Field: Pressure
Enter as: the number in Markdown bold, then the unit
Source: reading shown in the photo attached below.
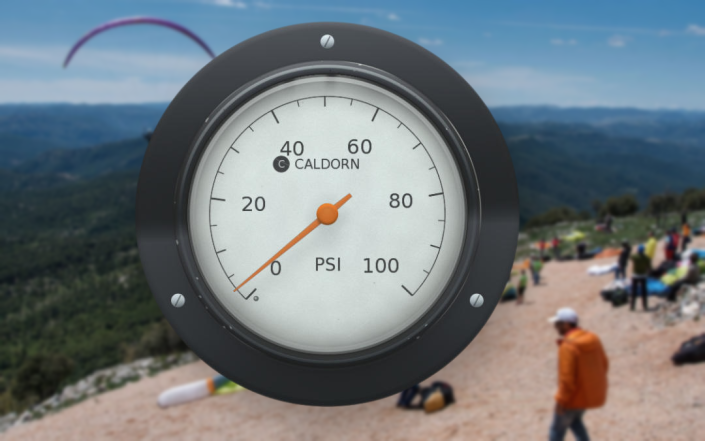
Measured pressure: **2.5** psi
